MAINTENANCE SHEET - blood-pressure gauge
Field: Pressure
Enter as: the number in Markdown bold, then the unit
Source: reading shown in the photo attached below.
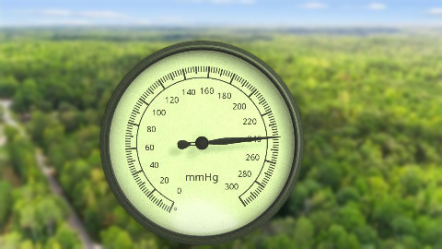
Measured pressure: **240** mmHg
